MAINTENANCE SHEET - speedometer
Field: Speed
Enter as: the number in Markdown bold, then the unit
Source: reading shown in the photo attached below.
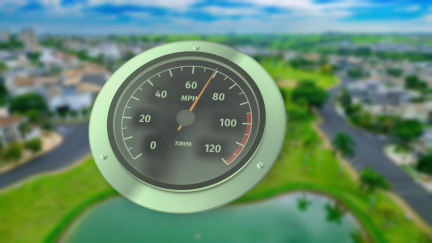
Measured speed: **70** mph
